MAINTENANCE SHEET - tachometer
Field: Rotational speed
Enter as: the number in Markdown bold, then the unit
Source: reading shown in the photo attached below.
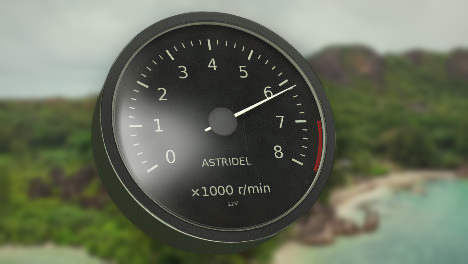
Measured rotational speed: **6200** rpm
